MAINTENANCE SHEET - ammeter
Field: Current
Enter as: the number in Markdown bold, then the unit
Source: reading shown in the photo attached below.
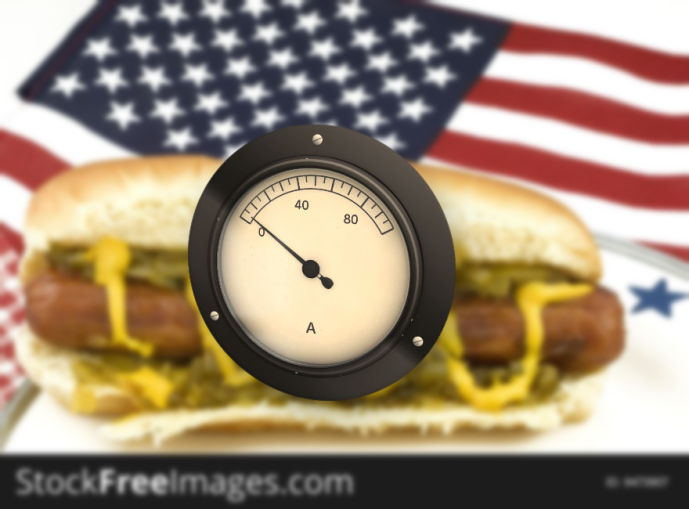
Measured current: **5** A
